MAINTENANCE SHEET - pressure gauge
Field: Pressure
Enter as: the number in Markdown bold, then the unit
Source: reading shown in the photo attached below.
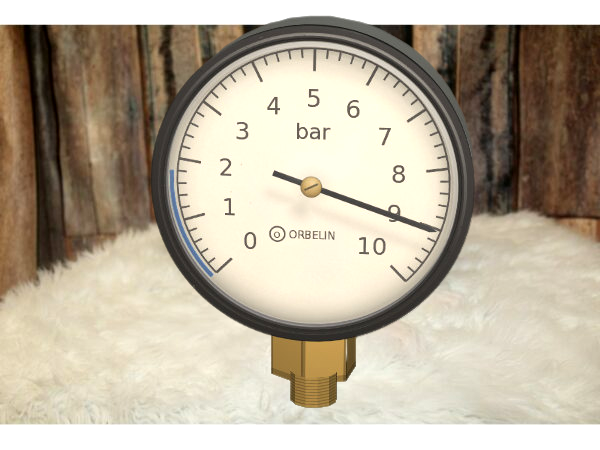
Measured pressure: **9** bar
